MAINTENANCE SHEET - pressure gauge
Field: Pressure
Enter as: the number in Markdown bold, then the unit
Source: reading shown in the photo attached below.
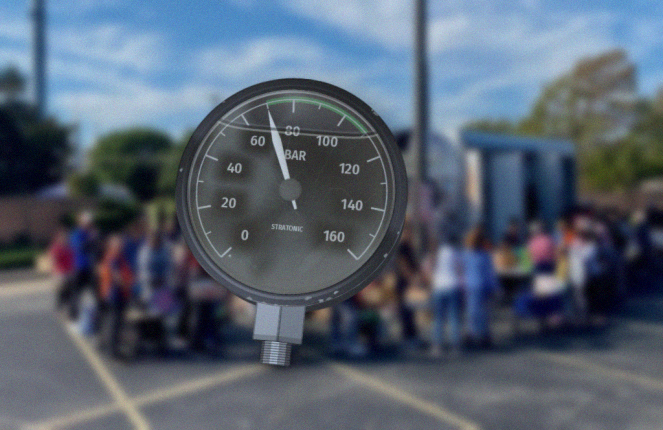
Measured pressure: **70** bar
